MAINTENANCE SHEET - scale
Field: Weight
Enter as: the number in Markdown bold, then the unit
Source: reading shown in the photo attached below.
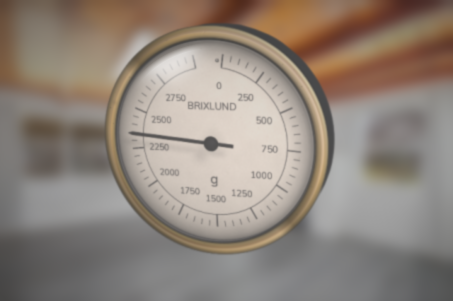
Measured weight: **2350** g
